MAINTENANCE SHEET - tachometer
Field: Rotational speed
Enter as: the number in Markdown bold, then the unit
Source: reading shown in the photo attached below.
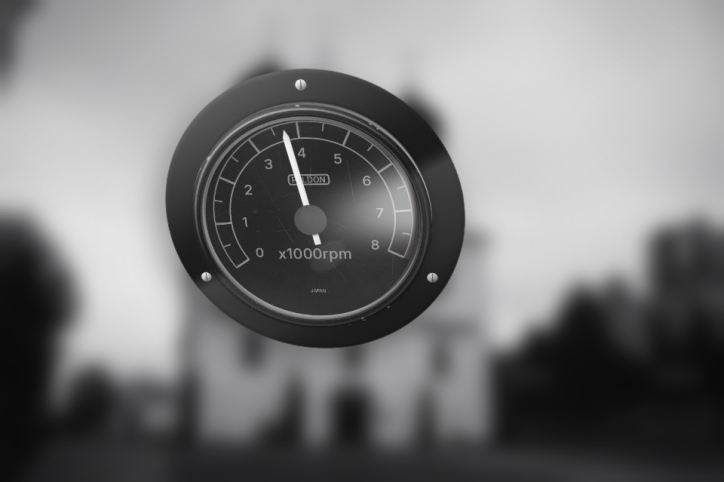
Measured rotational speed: **3750** rpm
